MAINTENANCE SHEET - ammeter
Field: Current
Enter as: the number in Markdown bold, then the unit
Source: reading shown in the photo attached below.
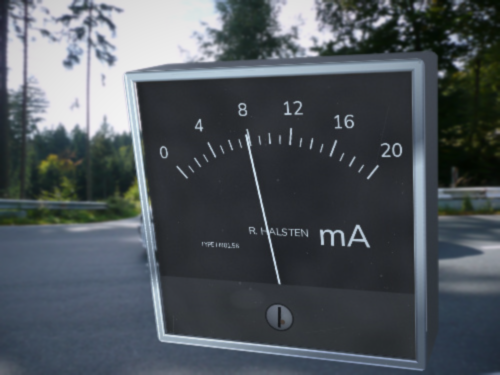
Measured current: **8** mA
